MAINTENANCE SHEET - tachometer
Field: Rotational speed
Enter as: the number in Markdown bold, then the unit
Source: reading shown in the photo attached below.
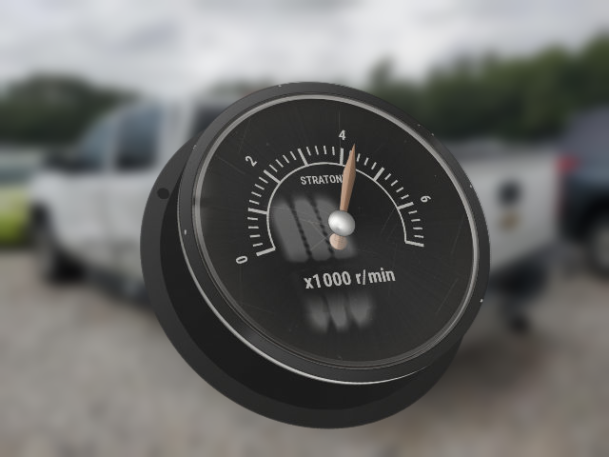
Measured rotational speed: **4200** rpm
